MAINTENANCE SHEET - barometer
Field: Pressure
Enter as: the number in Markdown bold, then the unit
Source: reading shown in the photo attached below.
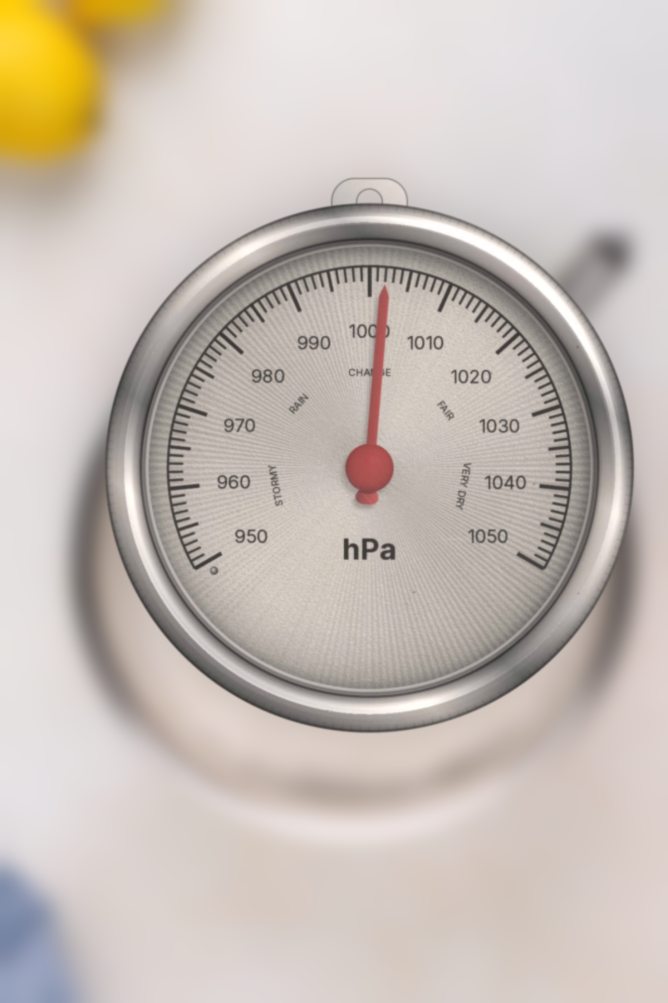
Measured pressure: **1002** hPa
